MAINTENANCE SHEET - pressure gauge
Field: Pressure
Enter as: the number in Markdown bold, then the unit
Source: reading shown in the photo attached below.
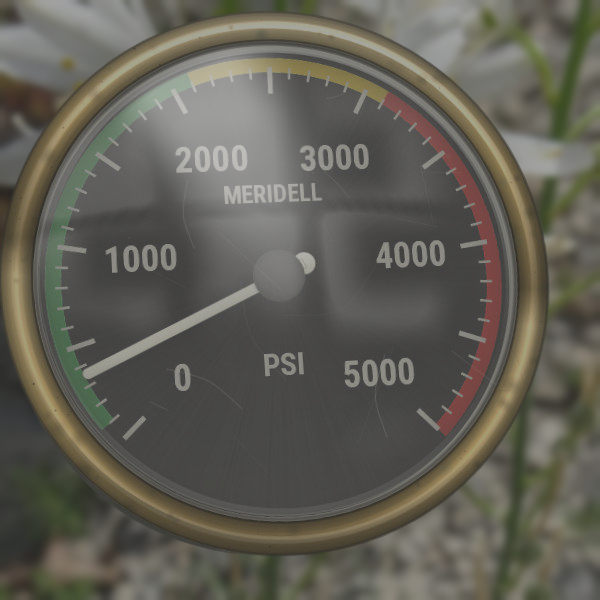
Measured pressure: **350** psi
